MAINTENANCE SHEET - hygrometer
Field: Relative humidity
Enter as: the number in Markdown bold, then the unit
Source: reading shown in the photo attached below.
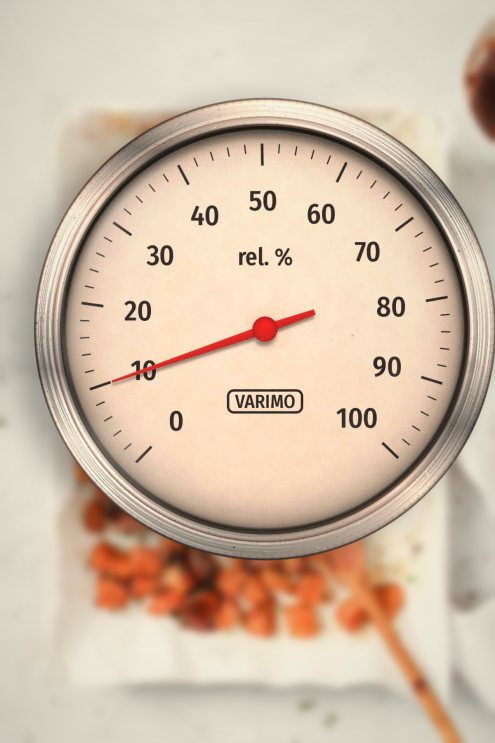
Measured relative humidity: **10** %
